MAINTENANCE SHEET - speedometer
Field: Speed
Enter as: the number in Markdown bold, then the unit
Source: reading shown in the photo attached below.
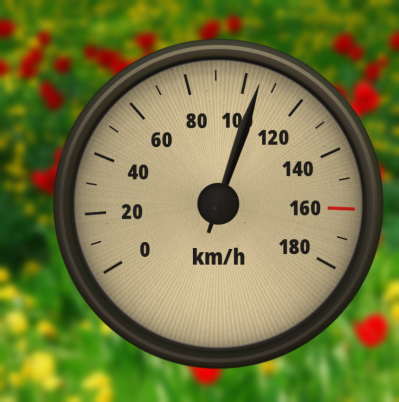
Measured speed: **105** km/h
